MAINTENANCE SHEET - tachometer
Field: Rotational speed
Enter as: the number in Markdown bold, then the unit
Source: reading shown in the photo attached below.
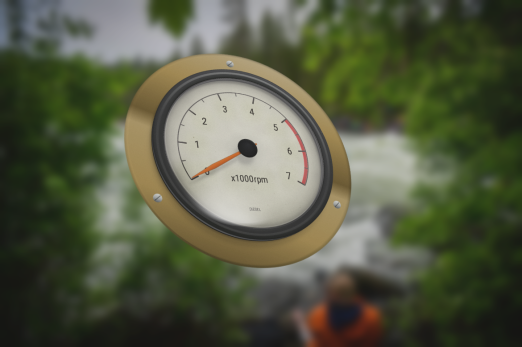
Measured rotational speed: **0** rpm
